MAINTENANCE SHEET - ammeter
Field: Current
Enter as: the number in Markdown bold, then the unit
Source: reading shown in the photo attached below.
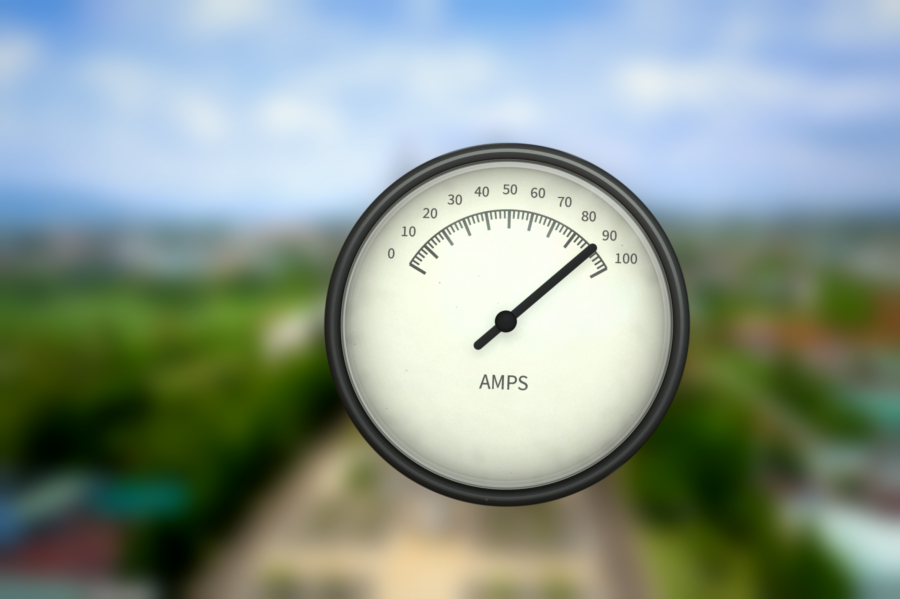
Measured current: **90** A
